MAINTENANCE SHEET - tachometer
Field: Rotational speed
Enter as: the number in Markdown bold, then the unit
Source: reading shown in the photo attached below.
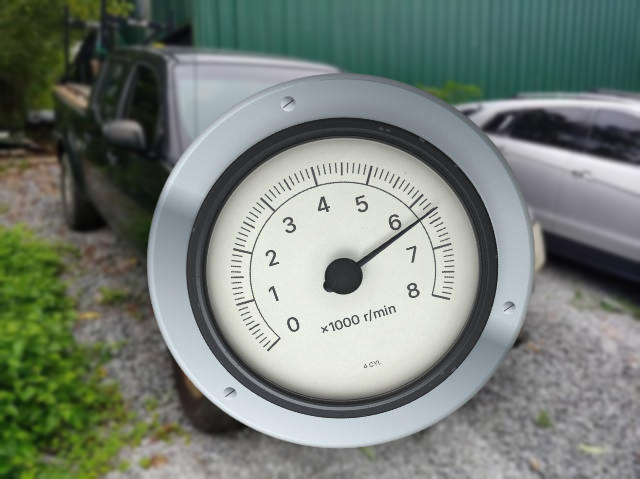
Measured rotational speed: **6300** rpm
